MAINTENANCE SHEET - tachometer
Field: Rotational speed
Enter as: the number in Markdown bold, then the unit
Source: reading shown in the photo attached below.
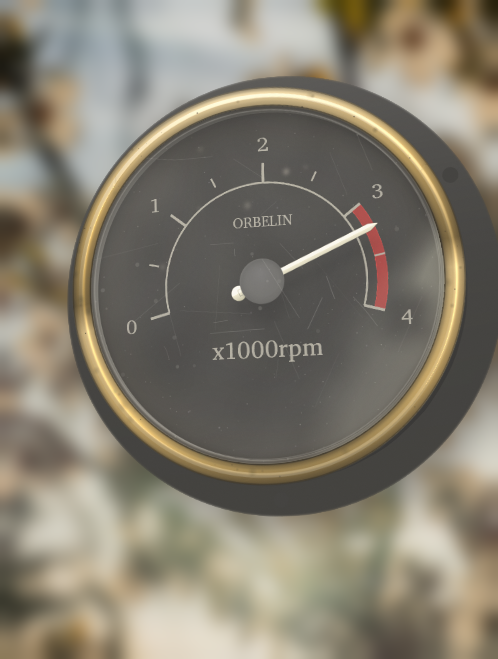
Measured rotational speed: **3250** rpm
